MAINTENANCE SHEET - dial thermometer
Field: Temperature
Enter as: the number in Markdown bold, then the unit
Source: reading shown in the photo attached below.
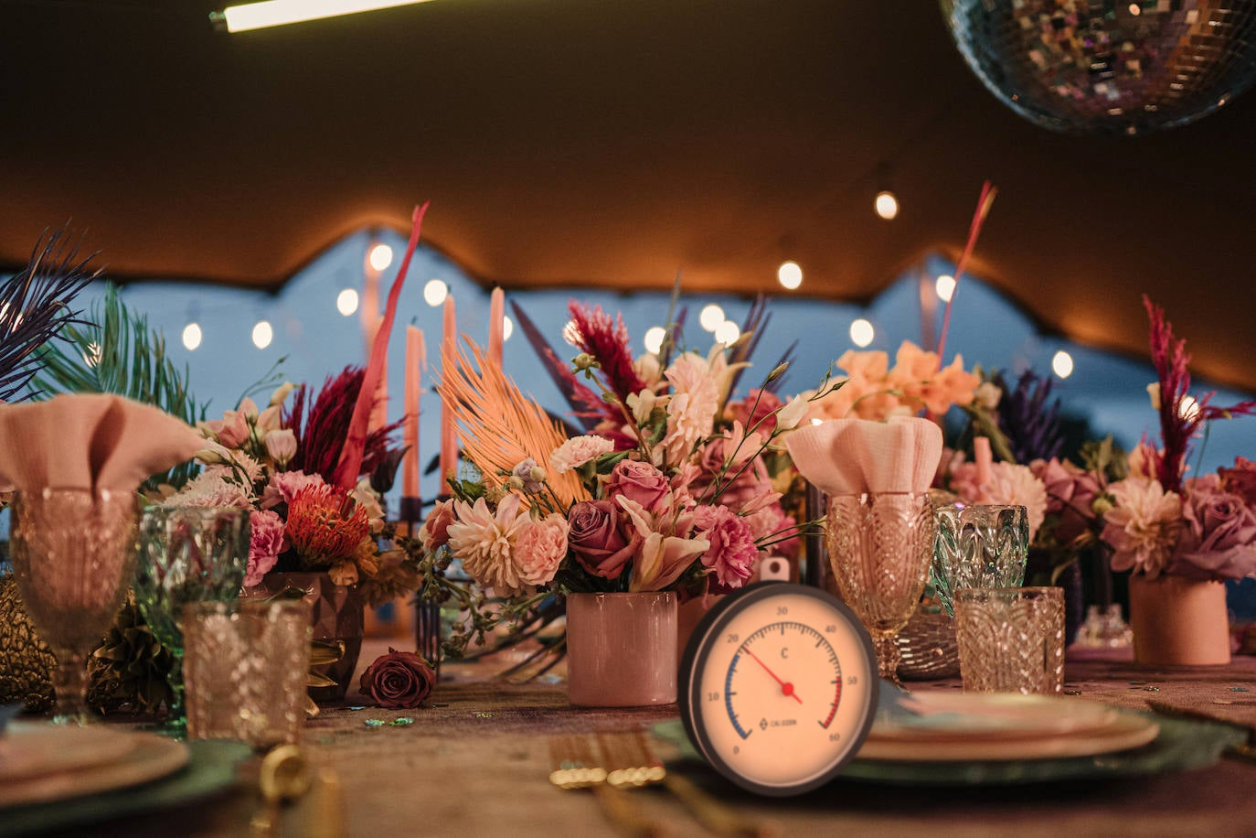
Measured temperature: **20** °C
